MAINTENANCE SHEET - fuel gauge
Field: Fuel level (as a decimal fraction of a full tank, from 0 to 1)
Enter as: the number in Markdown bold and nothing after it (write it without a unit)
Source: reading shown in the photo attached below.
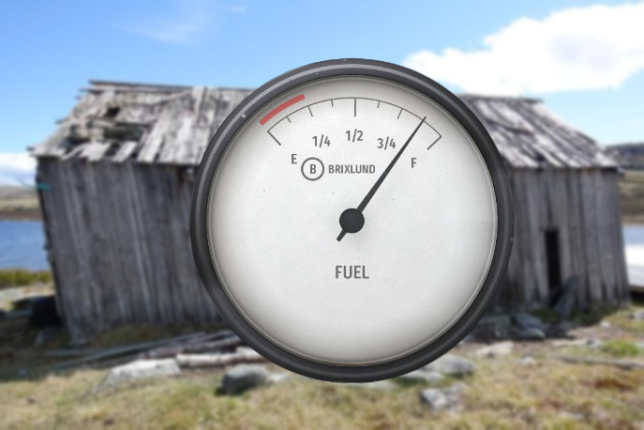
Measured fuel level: **0.875**
